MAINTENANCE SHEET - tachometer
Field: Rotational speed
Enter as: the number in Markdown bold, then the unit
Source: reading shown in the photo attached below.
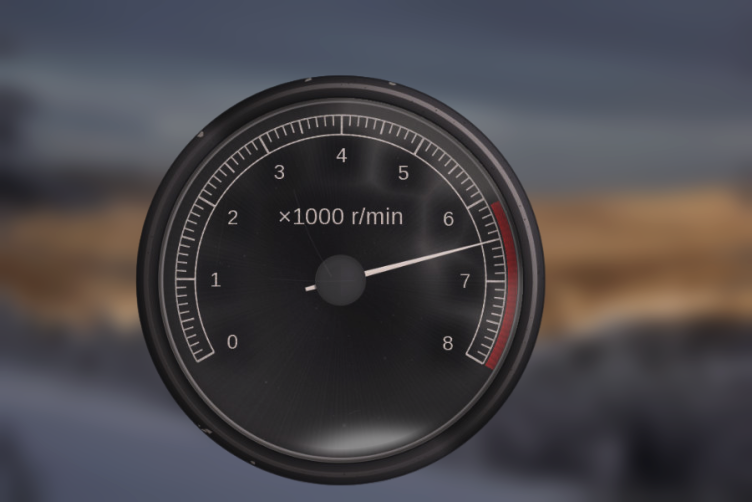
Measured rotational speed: **6500** rpm
